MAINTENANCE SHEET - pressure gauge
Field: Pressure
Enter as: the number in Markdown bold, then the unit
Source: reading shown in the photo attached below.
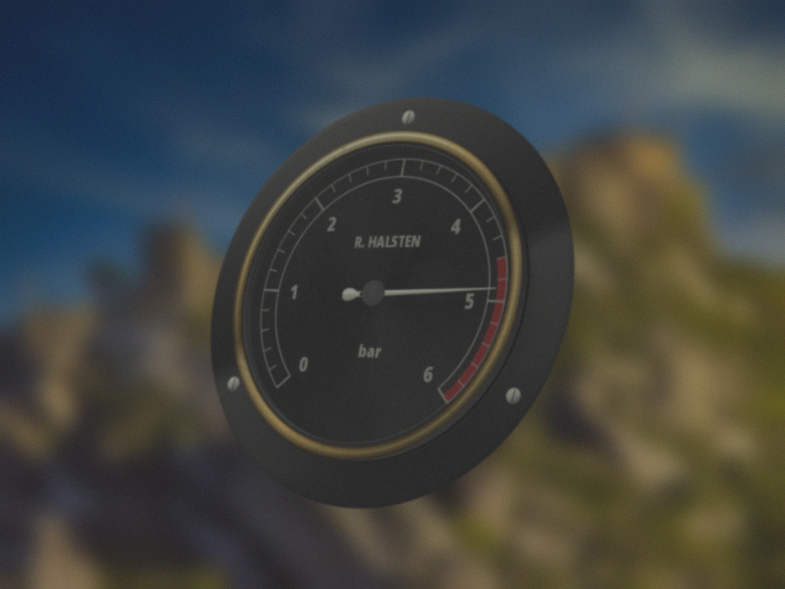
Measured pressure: **4.9** bar
